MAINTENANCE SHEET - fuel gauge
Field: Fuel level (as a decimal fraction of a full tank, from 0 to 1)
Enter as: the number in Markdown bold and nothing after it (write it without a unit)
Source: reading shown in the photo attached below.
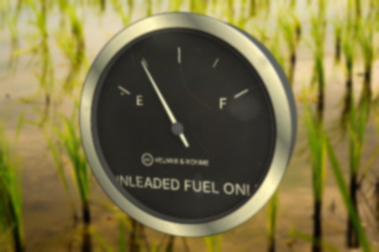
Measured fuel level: **0.25**
